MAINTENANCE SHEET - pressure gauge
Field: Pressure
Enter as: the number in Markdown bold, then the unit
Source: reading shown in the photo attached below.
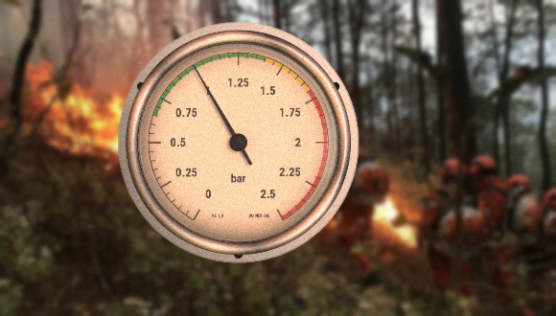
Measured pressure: **1** bar
